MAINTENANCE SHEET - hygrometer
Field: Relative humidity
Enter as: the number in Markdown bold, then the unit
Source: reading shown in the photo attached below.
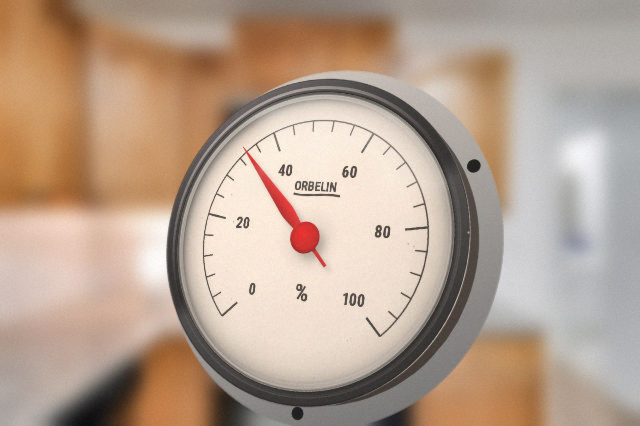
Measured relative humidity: **34** %
